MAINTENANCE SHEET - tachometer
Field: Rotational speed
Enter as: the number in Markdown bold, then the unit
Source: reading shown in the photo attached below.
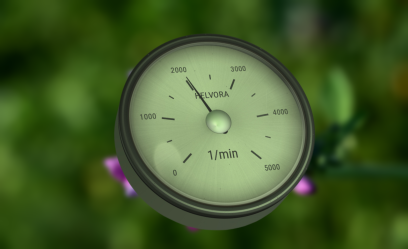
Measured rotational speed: **2000** rpm
